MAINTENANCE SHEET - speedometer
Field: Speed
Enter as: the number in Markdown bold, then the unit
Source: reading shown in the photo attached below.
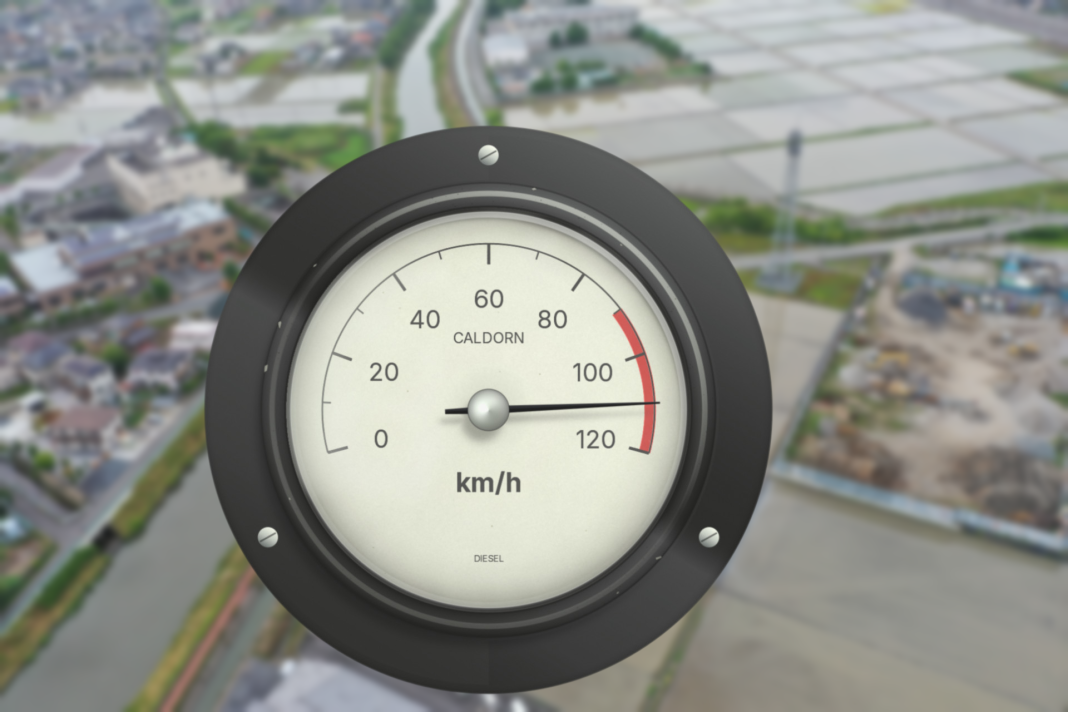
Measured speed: **110** km/h
